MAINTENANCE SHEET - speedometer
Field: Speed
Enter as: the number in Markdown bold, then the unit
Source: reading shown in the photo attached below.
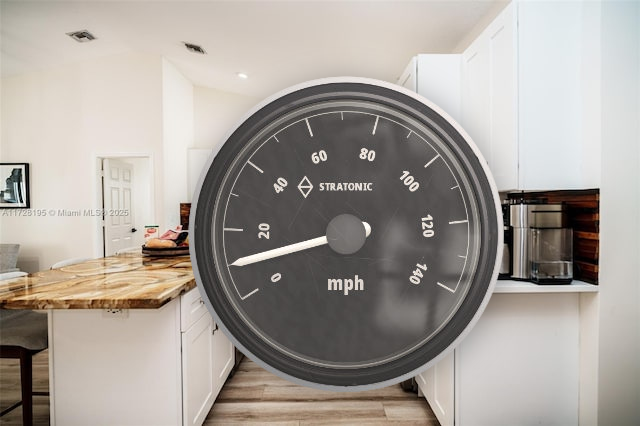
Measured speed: **10** mph
